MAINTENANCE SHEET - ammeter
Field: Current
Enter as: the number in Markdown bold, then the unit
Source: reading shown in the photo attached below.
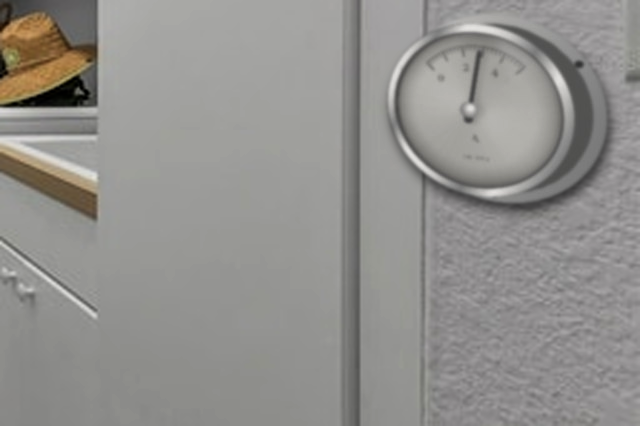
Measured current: **3** A
